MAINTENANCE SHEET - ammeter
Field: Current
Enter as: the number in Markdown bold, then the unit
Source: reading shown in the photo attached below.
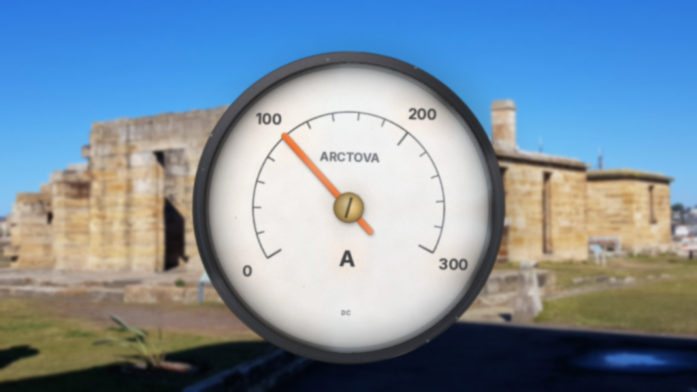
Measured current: **100** A
